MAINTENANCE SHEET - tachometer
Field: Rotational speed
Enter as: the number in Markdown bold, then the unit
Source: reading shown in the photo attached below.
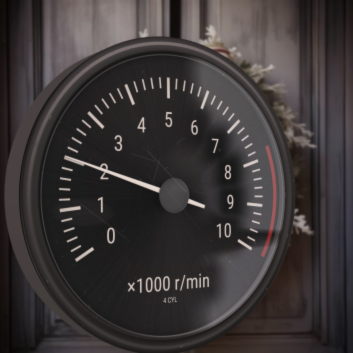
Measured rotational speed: **2000** rpm
